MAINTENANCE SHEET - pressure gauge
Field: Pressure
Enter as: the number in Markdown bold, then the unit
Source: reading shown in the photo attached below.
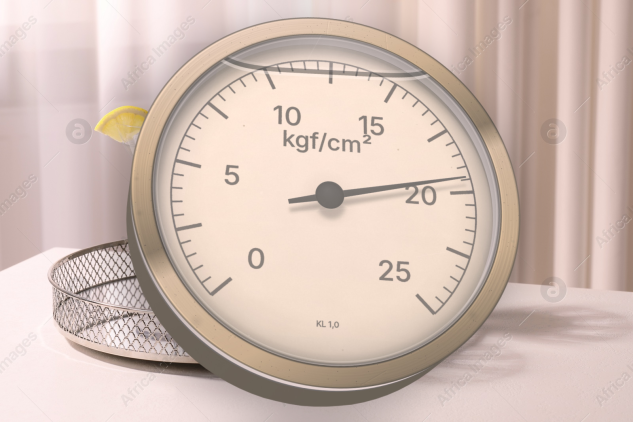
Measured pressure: **19.5** kg/cm²
